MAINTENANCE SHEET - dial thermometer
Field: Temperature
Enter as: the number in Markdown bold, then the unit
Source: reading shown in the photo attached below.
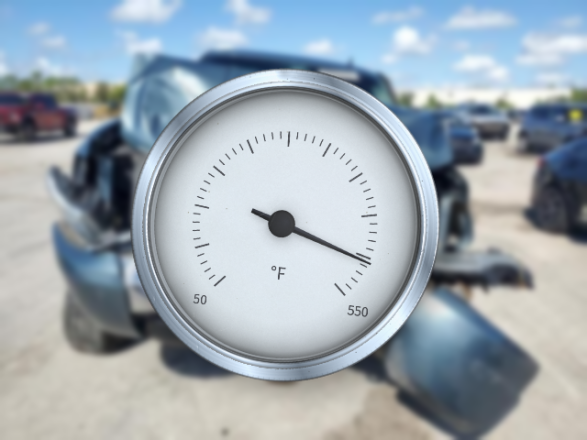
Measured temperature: **505** °F
